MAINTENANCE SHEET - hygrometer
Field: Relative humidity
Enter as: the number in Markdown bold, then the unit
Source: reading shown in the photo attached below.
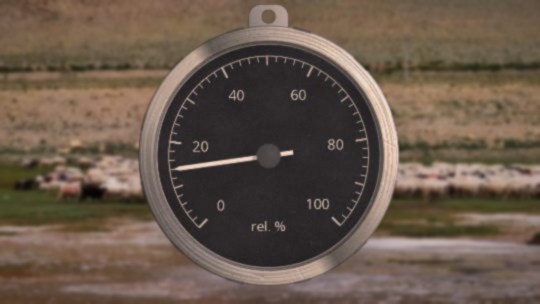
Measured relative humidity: **14** %
